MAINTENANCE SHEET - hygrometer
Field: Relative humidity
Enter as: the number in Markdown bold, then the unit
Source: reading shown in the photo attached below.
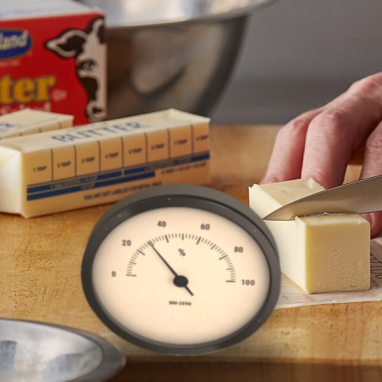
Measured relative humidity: **30** %
